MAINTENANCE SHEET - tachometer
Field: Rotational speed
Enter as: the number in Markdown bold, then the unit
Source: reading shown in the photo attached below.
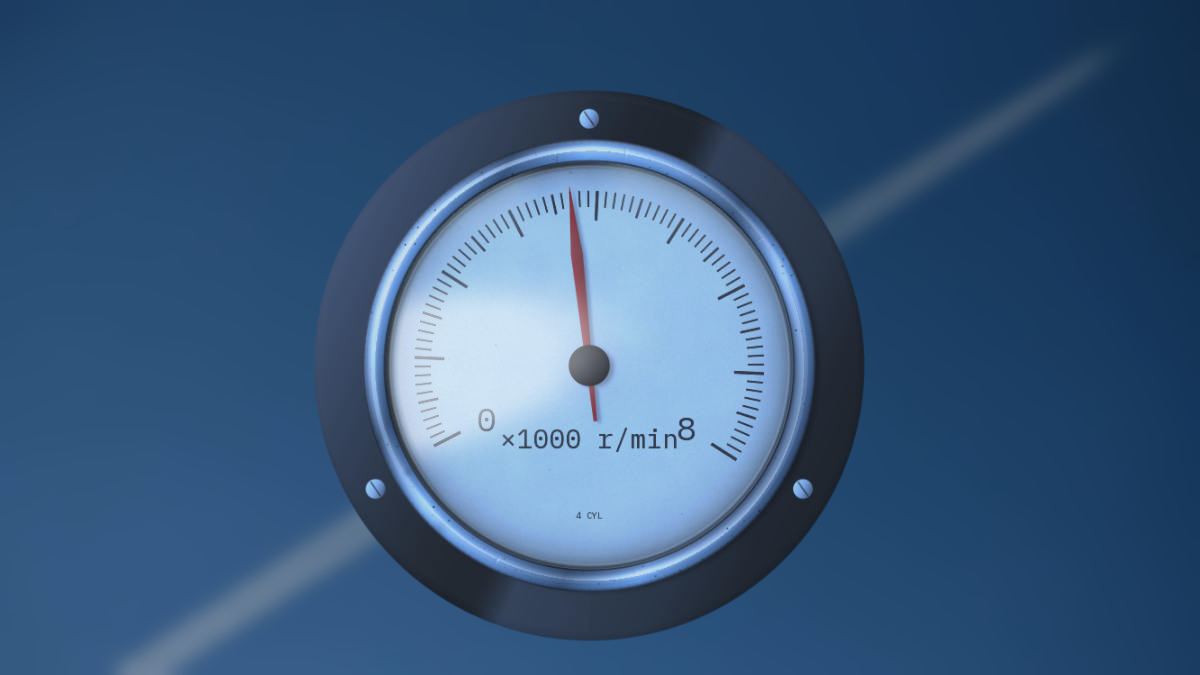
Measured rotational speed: **3700** rpm
